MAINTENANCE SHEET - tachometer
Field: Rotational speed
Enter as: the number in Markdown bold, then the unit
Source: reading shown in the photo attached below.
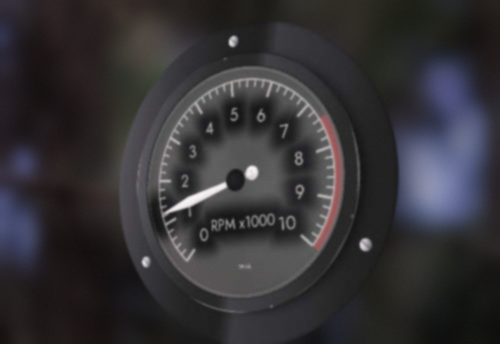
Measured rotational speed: **1200** rpm
